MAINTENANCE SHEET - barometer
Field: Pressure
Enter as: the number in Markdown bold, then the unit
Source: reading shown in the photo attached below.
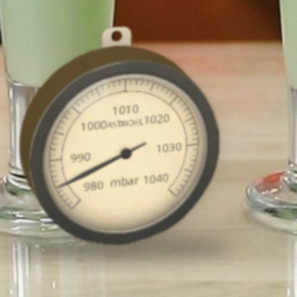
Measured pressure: **985** mbar
